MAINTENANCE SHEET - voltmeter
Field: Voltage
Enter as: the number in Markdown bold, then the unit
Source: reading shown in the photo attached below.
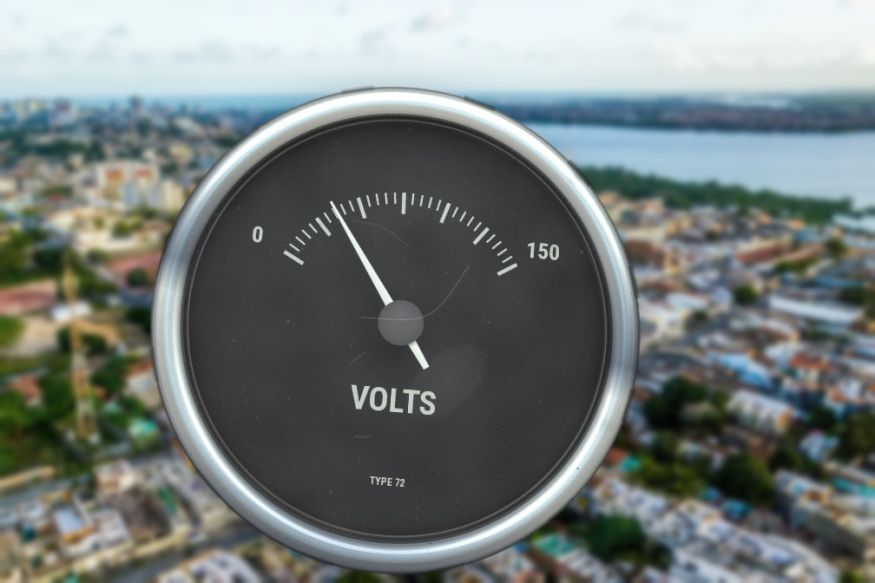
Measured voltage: **35** V
